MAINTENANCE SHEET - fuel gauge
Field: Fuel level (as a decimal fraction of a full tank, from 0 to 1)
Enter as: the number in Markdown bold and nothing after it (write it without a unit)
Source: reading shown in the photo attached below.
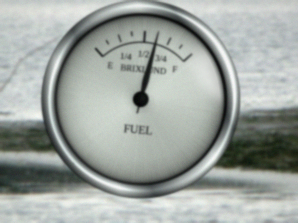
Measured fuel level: **0.625**
